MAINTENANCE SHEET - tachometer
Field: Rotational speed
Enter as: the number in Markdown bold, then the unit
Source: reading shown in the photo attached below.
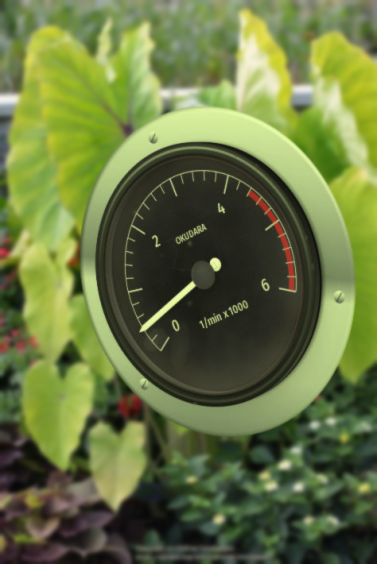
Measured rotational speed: **400** rpm
